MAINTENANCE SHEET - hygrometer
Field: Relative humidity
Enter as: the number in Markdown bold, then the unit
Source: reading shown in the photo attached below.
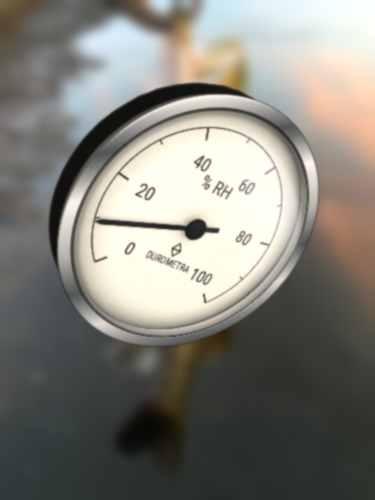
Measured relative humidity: **10** %
